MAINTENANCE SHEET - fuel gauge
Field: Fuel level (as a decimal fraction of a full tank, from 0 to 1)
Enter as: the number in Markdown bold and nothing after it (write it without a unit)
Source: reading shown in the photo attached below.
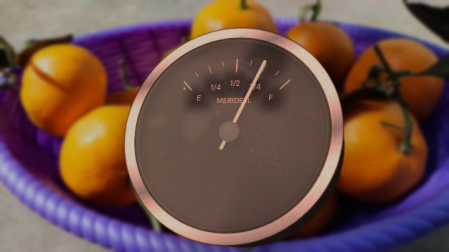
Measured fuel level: **0.75**
